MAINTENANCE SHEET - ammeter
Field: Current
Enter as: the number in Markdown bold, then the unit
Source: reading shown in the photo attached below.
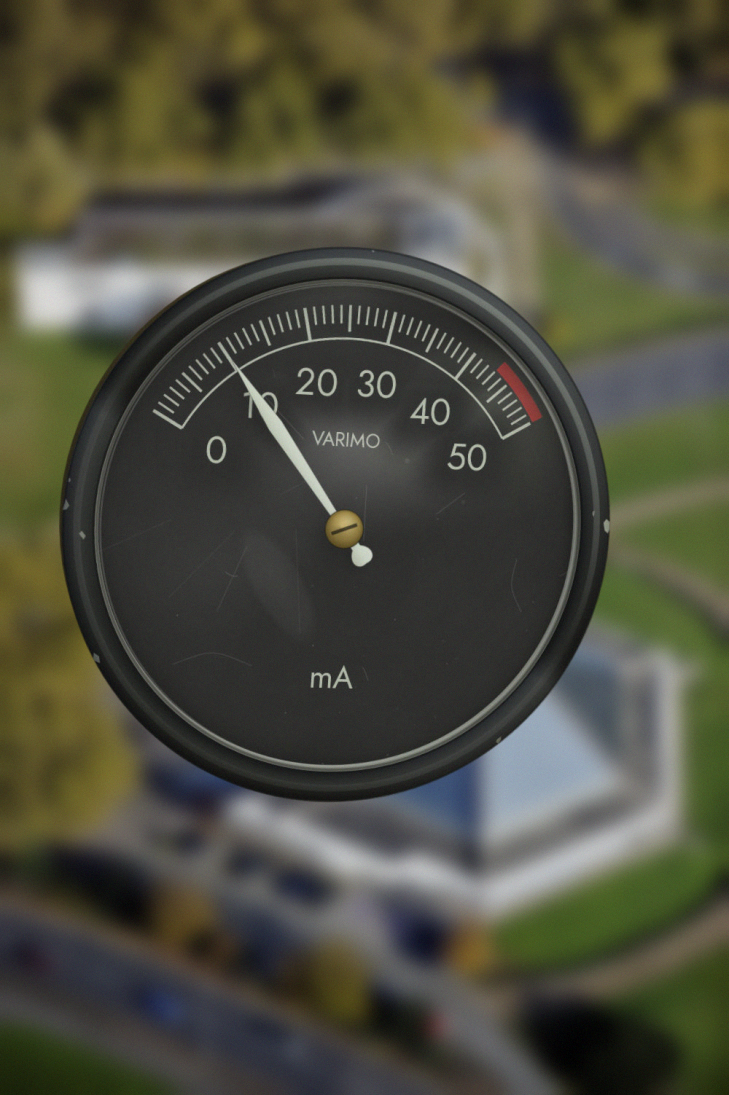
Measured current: **10** mA
